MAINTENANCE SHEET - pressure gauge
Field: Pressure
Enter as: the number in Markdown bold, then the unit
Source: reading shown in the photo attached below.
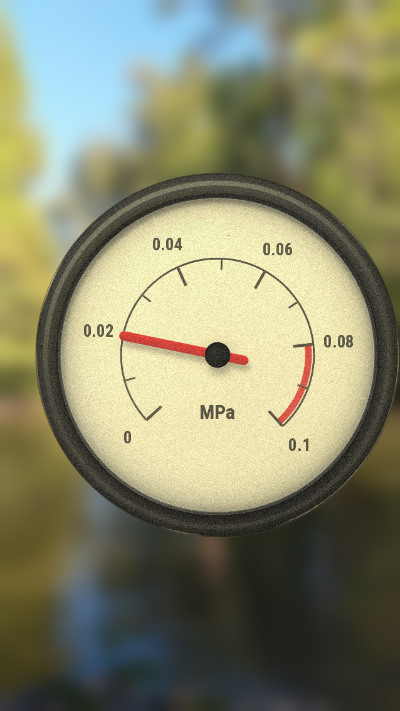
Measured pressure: **0.02** MPa
